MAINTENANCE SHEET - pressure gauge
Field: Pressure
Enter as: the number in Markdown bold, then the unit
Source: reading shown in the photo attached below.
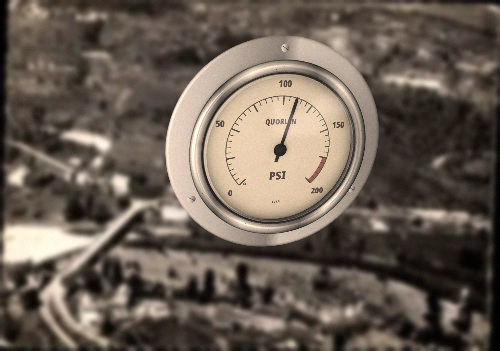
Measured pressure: **110** psi
